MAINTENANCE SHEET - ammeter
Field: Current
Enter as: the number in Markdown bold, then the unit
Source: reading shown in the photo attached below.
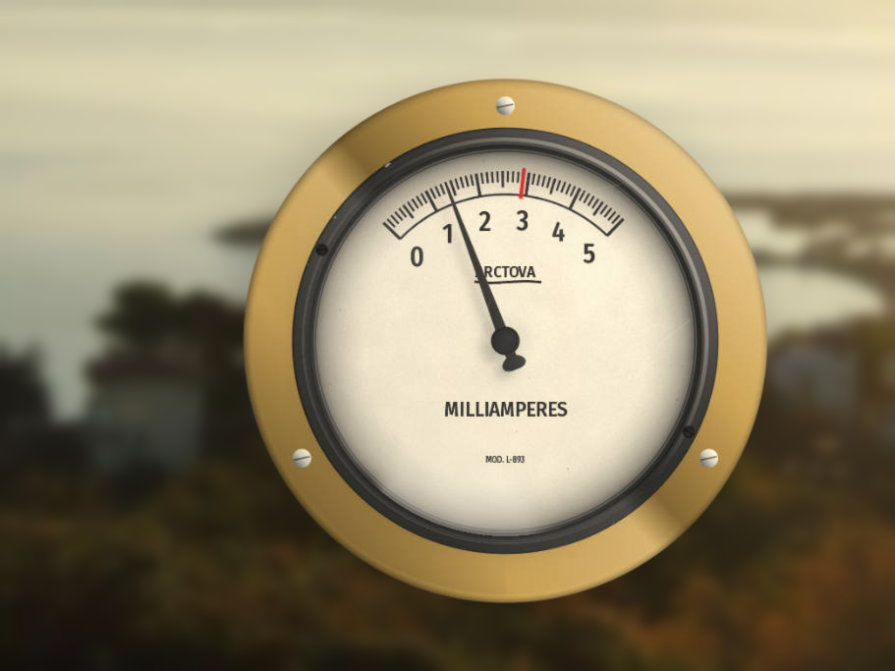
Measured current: **1.4** mA
